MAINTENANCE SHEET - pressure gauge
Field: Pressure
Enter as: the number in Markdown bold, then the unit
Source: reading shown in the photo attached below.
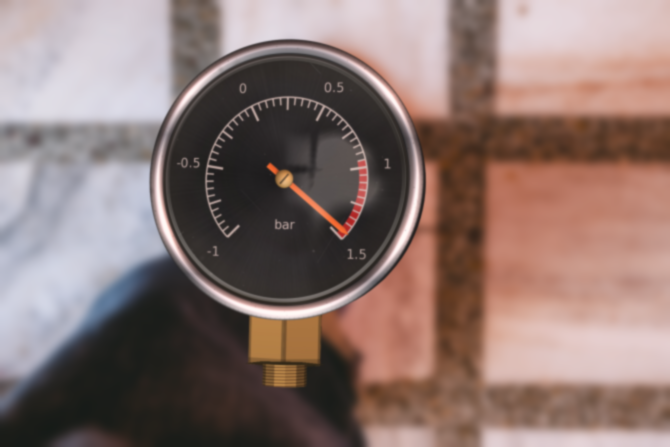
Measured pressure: **1.45** bar
